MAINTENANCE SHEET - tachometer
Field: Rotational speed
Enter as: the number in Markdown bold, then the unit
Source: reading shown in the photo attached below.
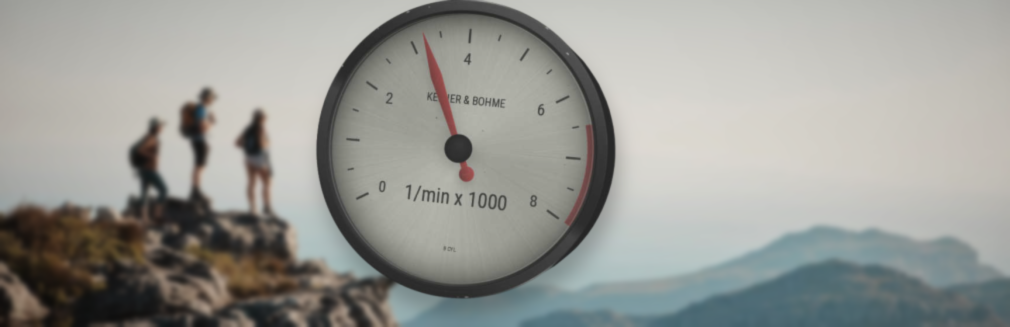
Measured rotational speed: **3250** rpm
